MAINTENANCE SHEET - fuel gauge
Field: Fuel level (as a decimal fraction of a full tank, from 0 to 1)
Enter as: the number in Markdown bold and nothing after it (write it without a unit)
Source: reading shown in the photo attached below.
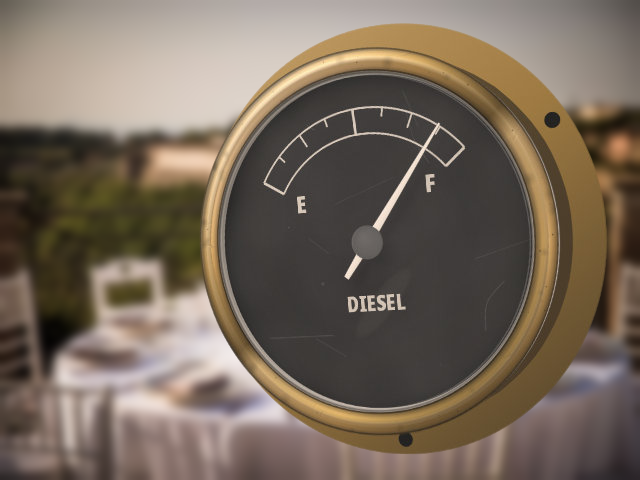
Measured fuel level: **0.875**
